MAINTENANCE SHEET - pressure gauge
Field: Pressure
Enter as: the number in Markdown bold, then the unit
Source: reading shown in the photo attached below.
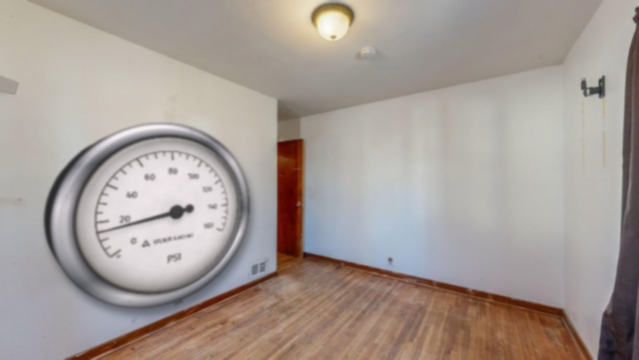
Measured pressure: **15** psi
